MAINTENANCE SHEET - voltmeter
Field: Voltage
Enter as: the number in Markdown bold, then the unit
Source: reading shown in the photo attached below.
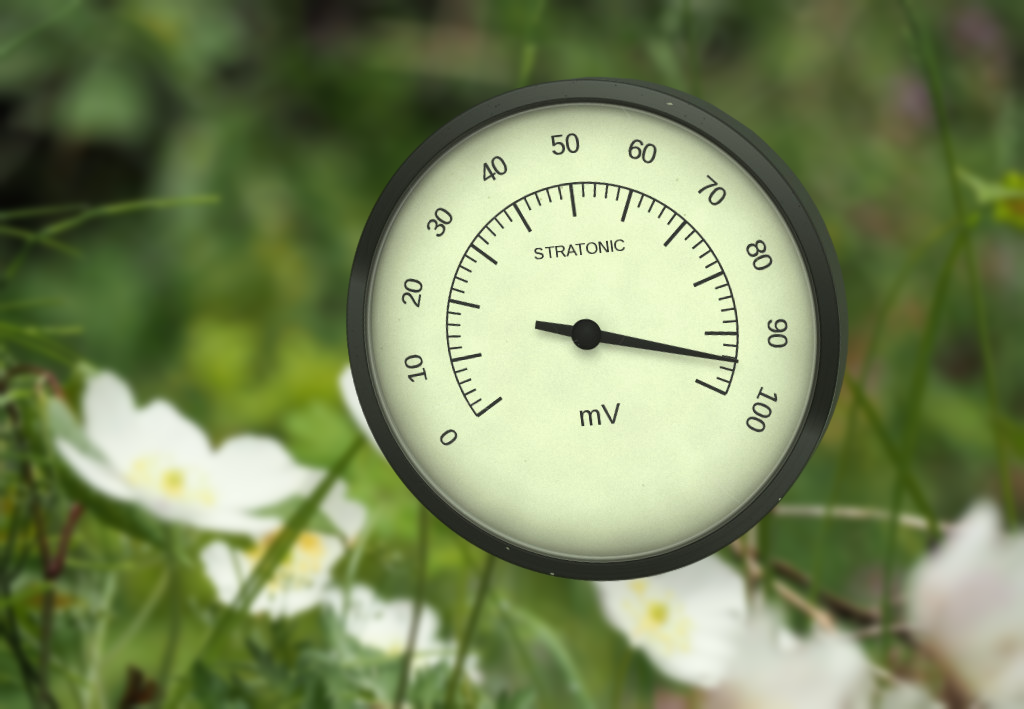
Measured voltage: **94** mV
